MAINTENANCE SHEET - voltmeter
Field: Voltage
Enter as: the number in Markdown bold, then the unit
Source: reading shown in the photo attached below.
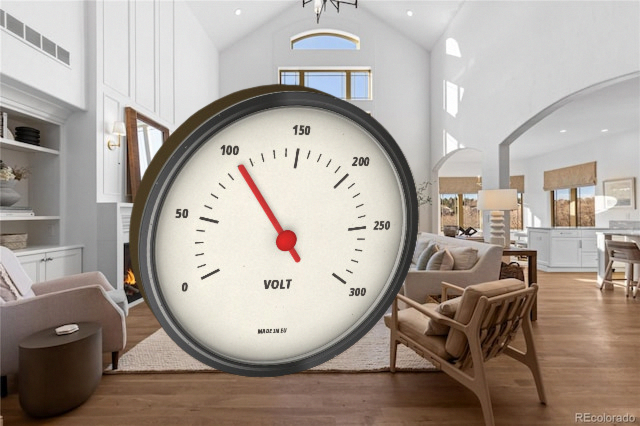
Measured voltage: **100** V
